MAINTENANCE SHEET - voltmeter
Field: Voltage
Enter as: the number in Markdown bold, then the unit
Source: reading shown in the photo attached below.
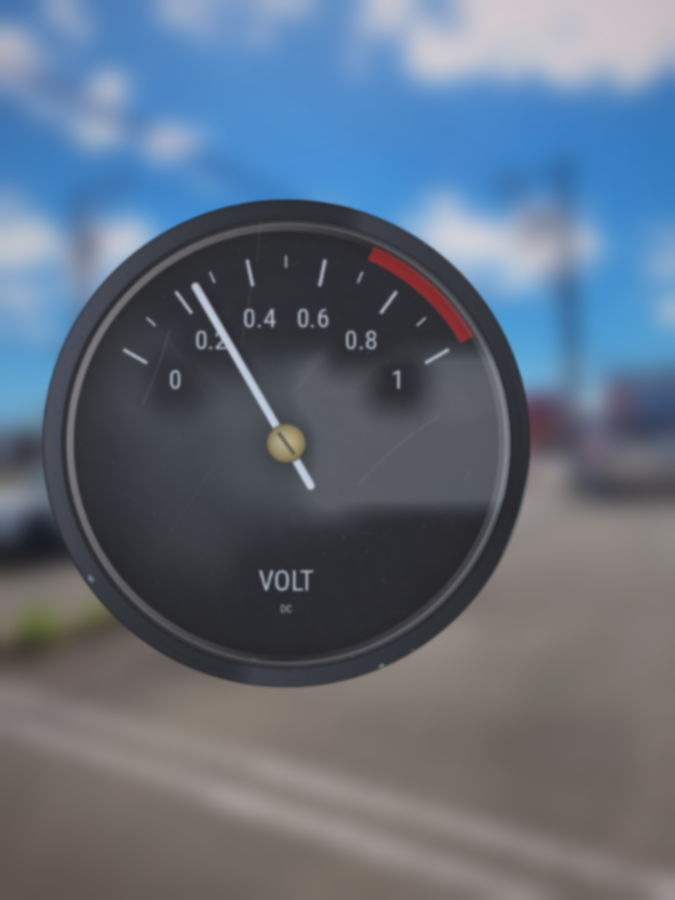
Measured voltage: **0.25** V
